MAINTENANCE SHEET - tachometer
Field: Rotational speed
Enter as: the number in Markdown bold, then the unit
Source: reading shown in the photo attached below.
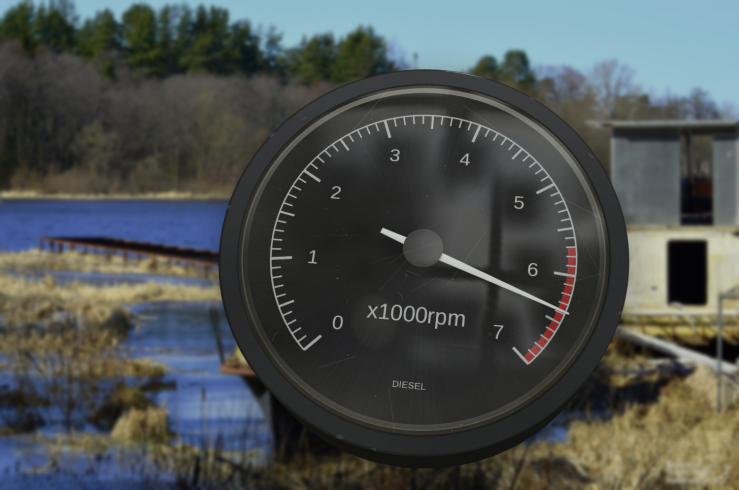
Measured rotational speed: **6400** rpm
